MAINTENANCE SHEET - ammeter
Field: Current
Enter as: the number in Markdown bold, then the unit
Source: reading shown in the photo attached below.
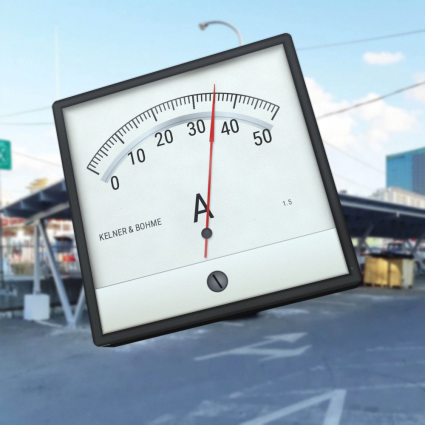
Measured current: **35** A
